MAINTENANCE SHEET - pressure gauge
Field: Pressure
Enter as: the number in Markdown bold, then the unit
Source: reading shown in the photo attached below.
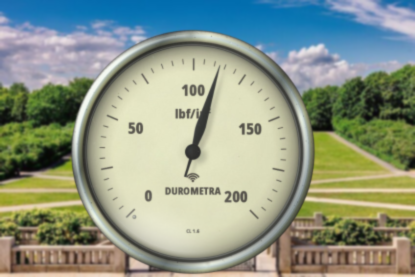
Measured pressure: **112.5** psi
